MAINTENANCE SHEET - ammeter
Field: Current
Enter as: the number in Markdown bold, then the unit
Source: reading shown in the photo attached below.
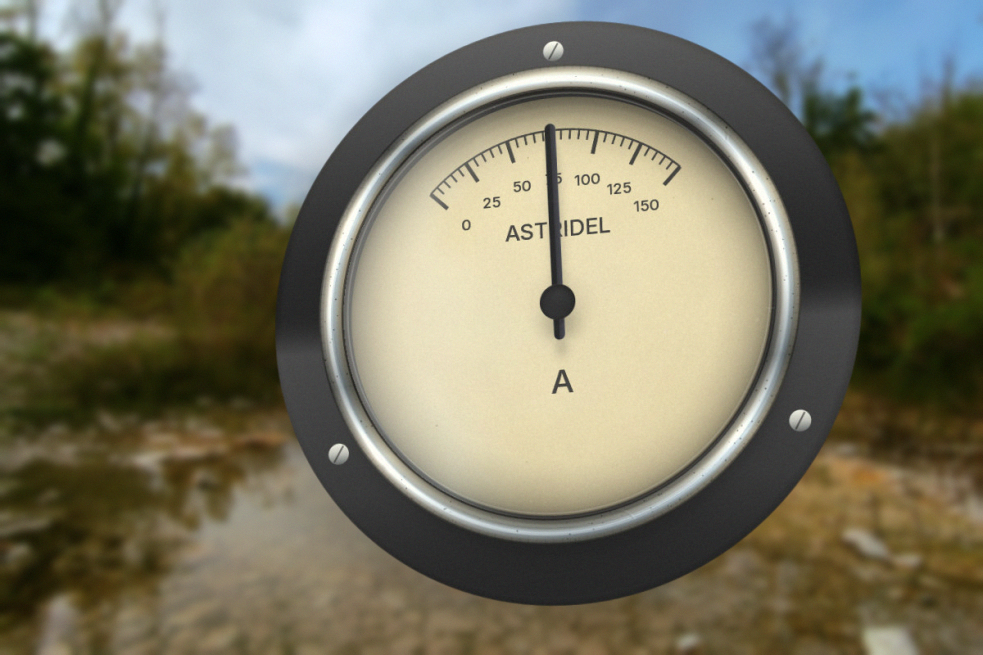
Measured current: **75** A
